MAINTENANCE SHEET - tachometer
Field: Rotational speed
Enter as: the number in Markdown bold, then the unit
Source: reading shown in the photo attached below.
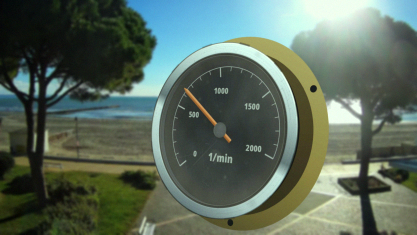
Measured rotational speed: **650** rpm
